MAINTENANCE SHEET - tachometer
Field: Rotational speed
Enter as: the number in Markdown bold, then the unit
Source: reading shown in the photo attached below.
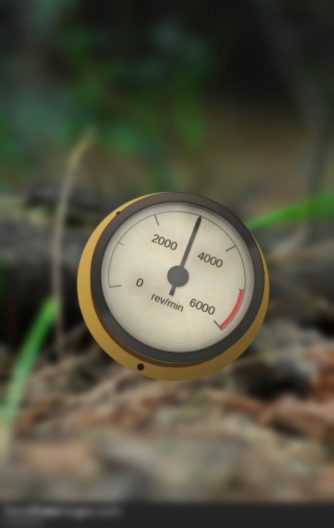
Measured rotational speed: **3000** rpm
